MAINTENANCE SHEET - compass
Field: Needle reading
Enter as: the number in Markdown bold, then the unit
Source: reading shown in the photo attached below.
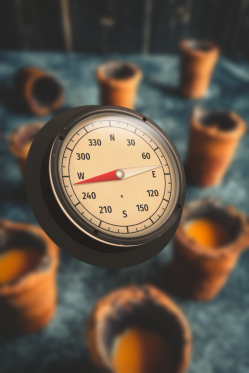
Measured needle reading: **260** °
